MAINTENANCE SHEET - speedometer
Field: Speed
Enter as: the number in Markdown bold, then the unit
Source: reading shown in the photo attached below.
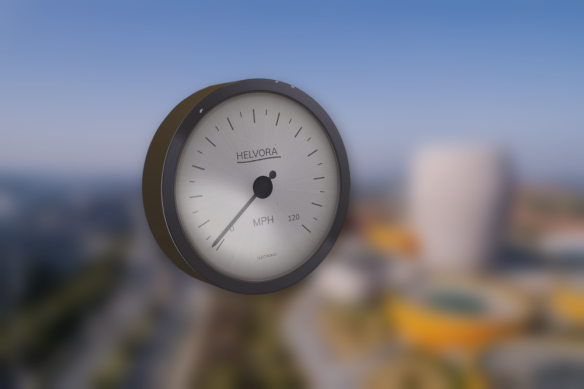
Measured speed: **2.5** mph
